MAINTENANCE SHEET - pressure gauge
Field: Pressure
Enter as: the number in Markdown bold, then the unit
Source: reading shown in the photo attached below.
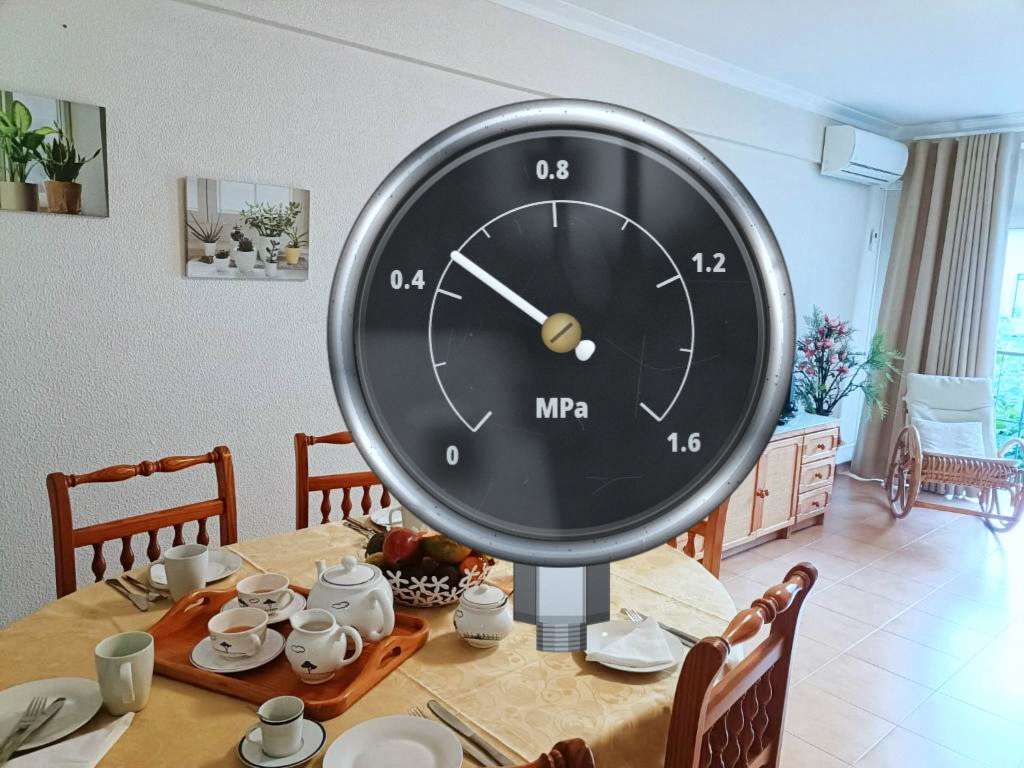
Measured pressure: **0.5** MPa
